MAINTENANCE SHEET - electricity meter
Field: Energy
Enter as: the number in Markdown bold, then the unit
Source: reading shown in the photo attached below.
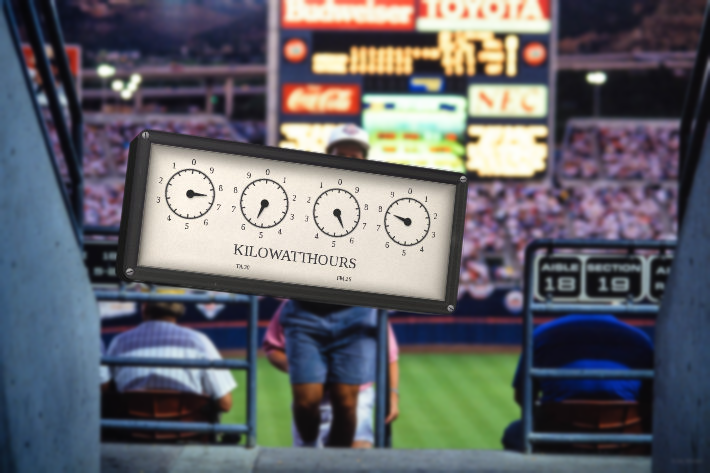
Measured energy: **7558** kWh
